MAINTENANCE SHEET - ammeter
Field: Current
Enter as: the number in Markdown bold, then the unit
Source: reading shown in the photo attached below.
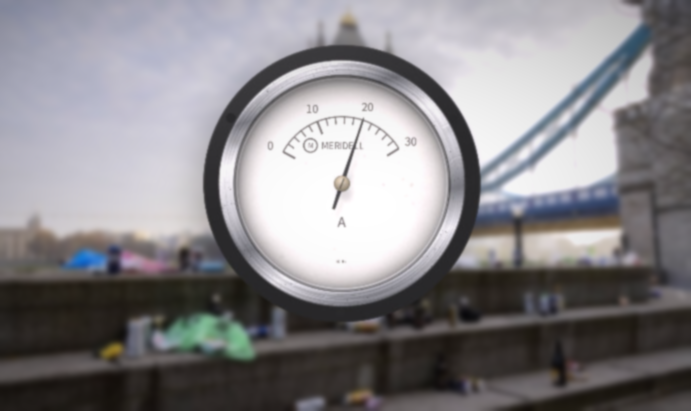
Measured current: **20** A
